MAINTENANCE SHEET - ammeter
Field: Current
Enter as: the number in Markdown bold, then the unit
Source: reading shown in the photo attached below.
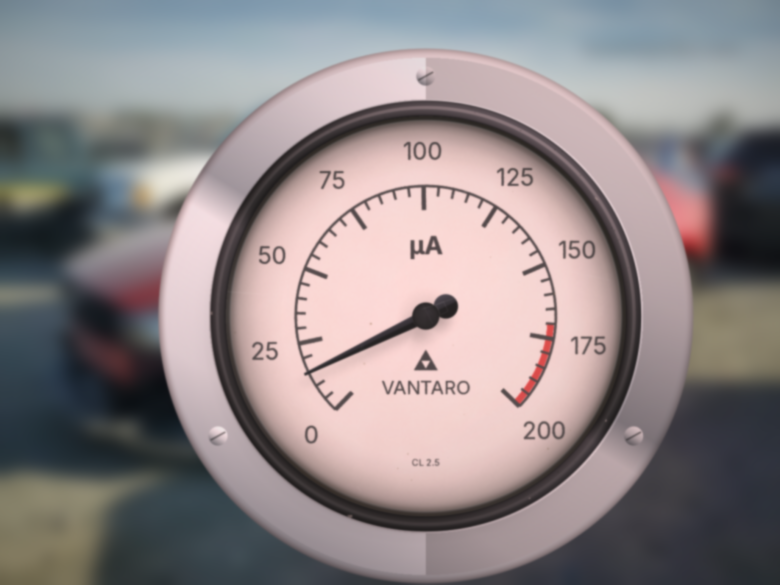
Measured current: **15** µA
